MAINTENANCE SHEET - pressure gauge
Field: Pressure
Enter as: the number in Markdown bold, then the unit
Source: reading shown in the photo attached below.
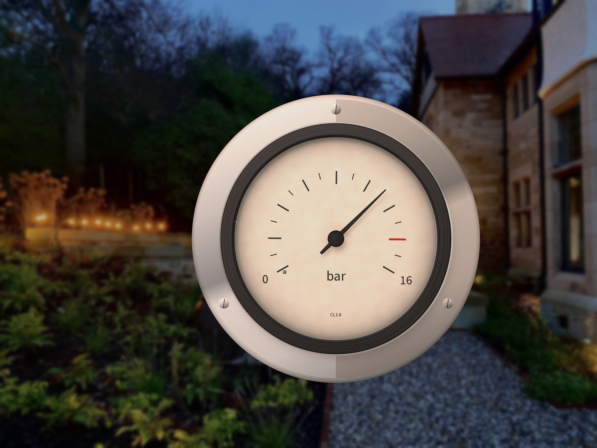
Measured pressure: **11** bar
